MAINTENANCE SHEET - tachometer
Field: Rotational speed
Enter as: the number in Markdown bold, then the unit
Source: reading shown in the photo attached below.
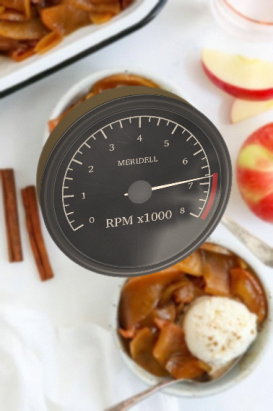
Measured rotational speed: **6750** rpm
